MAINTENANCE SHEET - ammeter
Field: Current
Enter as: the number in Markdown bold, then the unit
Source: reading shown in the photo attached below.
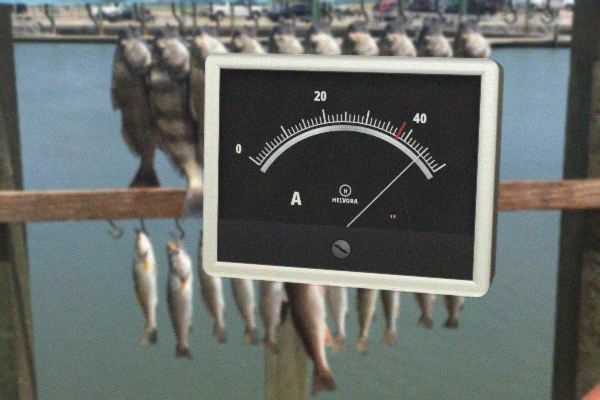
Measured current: **45** A
